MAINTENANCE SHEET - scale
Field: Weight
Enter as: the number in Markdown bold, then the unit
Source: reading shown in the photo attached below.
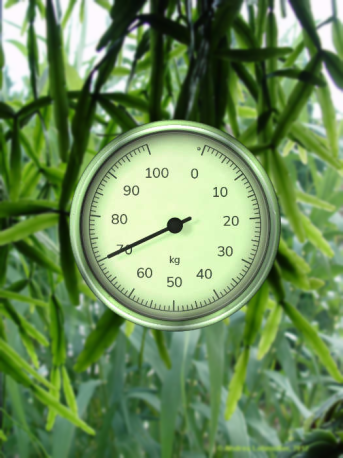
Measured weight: **70** kg
